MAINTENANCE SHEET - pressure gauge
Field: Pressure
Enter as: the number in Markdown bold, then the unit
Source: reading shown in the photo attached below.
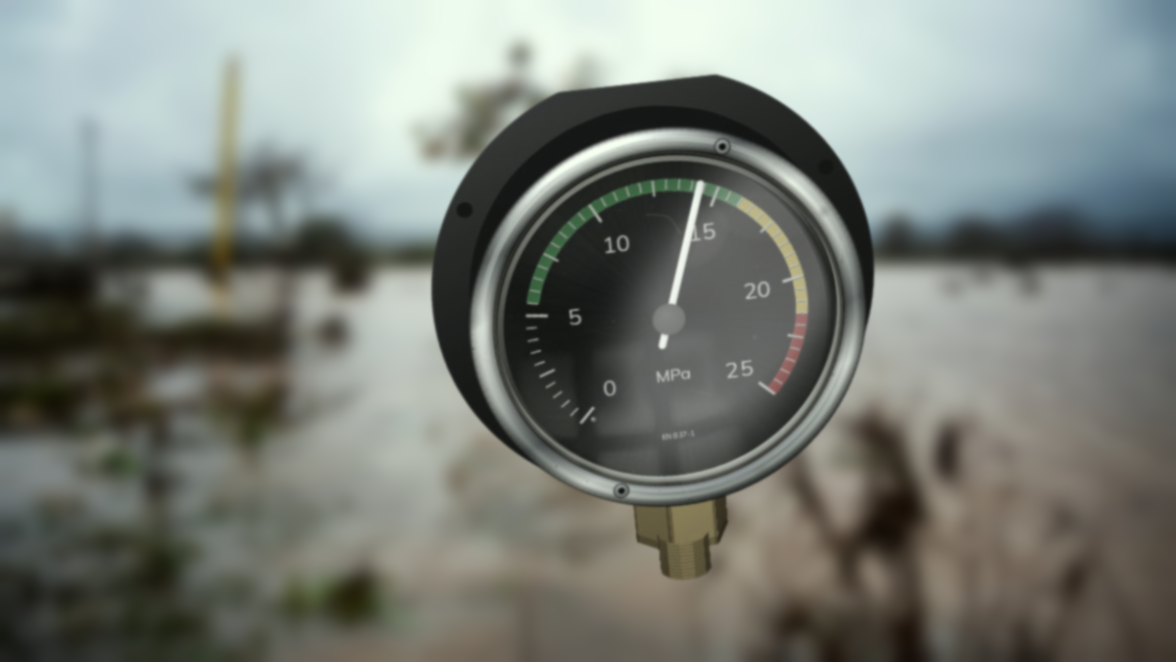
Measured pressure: **14.25** MPa
